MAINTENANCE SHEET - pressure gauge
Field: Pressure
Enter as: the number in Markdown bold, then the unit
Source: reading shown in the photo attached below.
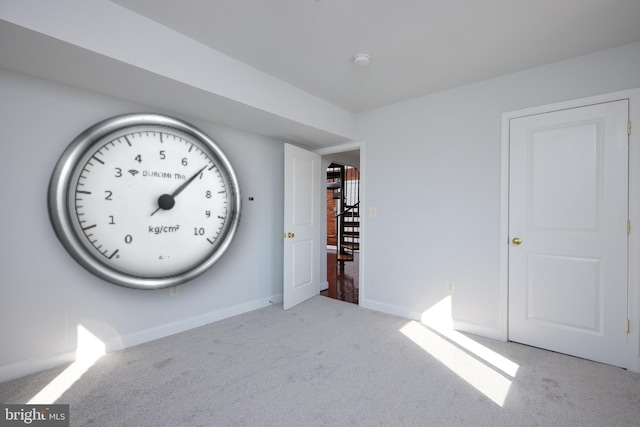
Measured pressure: **6.8** kg/cm²
